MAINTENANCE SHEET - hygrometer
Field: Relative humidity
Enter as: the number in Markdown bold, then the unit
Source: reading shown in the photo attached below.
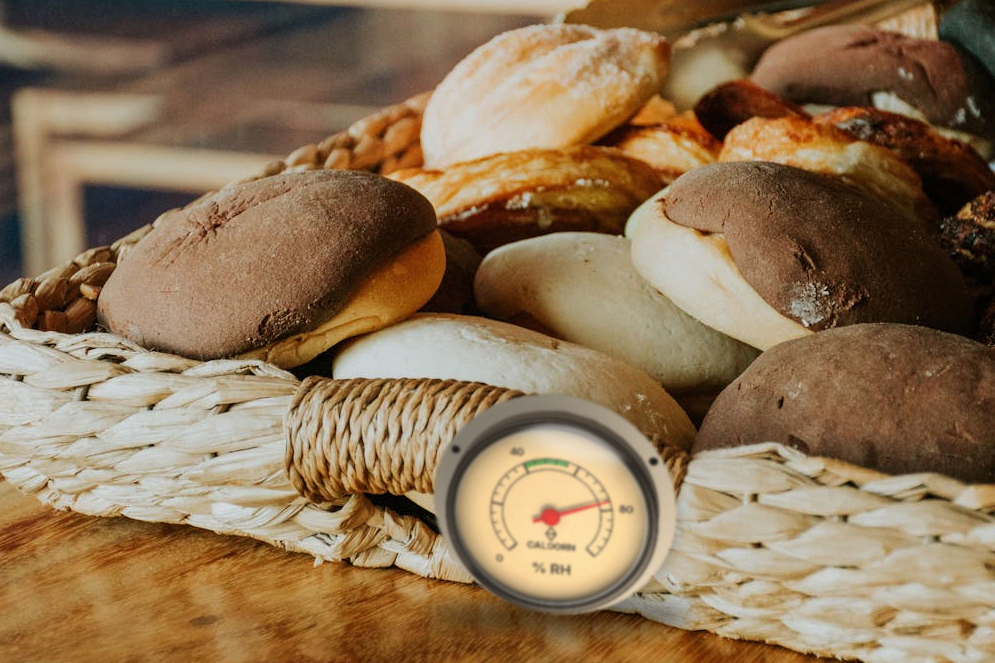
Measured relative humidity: **76** %
